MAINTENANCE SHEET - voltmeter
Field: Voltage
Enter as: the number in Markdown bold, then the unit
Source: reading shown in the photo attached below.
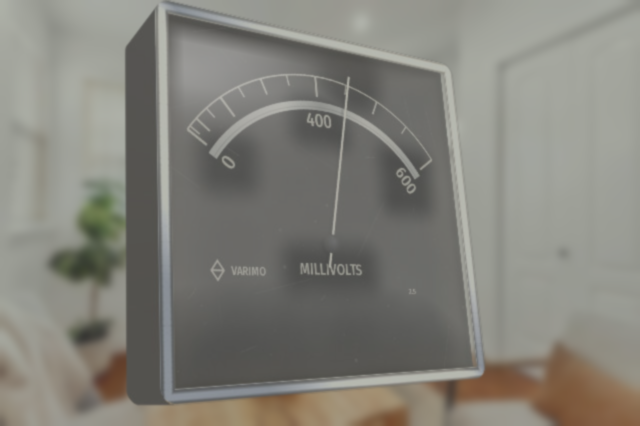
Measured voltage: **450** mV
